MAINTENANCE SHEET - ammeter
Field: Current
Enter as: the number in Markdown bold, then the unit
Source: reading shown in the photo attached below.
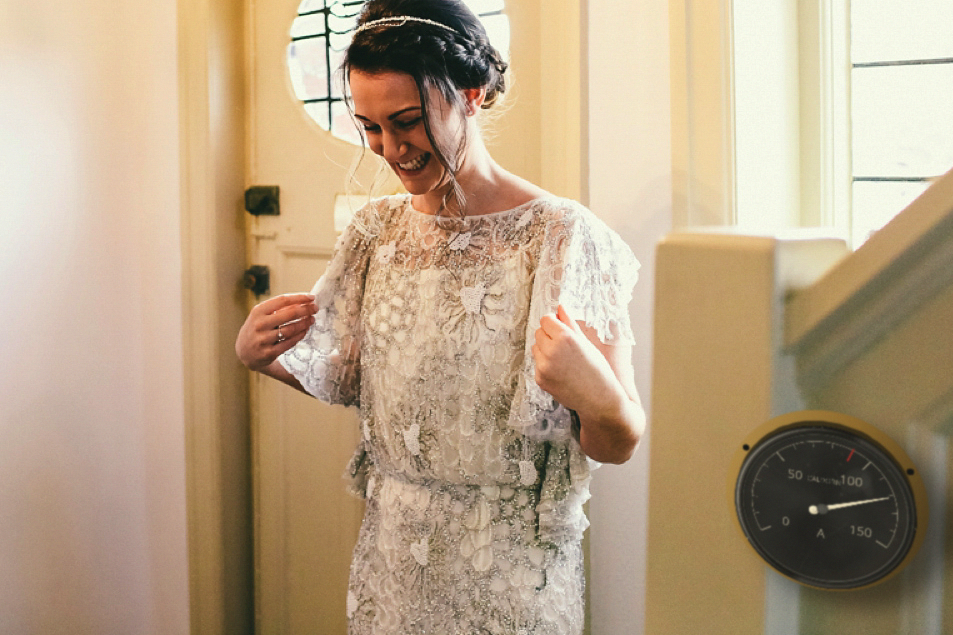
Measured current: **120** A
